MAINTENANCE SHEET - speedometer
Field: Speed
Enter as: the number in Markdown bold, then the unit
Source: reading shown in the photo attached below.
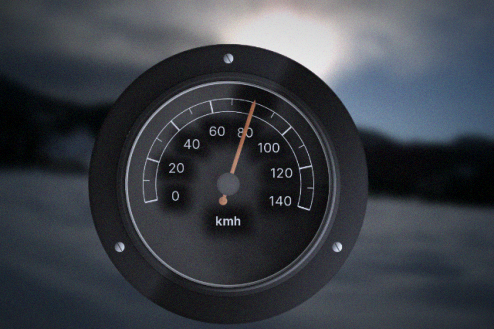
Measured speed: **80** km/h
